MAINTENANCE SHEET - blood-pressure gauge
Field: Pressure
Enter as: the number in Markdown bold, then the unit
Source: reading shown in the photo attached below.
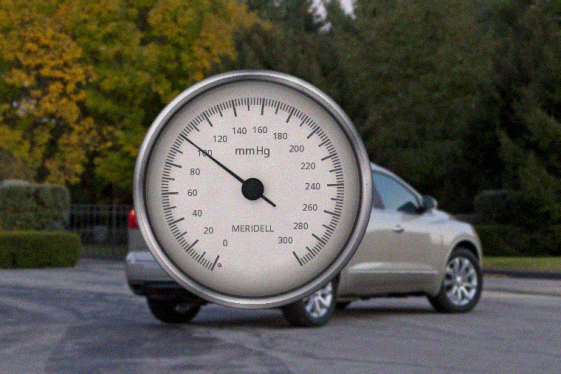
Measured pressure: **100** mmHg
